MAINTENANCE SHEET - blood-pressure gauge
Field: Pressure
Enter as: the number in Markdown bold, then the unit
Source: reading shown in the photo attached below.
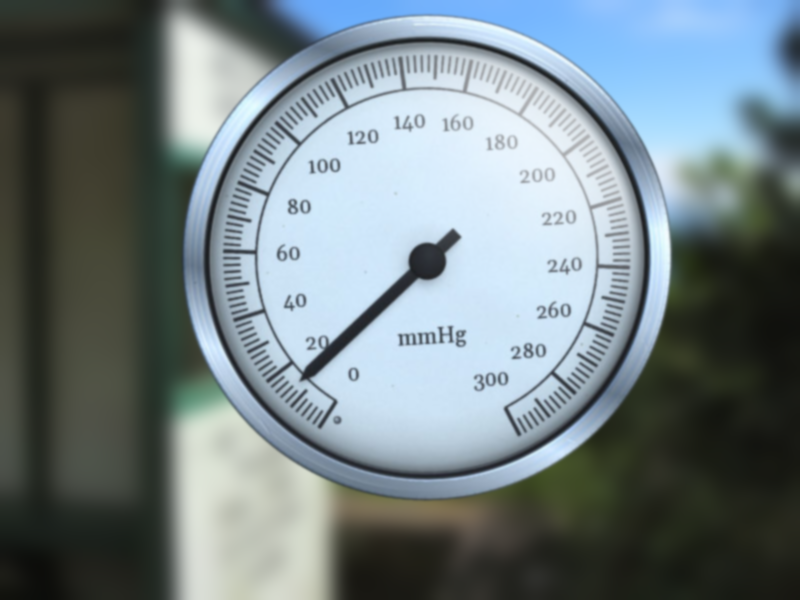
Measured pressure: **14** mmHg
